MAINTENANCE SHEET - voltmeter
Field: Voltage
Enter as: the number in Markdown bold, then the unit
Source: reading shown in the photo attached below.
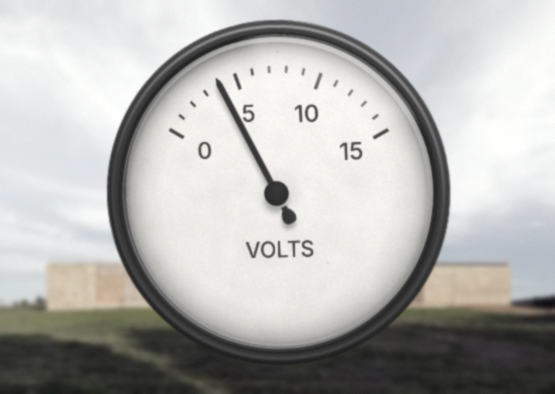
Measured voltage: **4** V
